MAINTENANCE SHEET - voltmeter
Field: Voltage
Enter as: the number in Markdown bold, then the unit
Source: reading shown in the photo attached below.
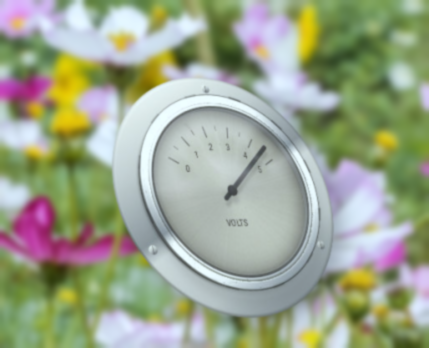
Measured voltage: **4.5** V
